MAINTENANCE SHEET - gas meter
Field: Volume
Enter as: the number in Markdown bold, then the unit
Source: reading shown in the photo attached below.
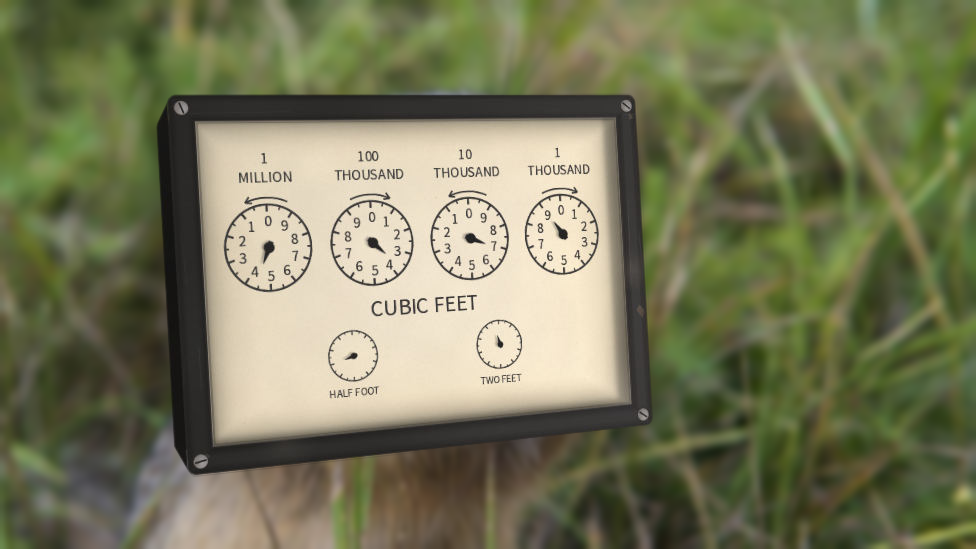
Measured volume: **436900** ft³
